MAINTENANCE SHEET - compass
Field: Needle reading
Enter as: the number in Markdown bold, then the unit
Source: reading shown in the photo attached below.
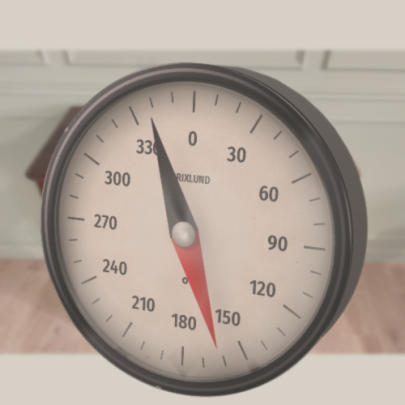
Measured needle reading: **160** °
